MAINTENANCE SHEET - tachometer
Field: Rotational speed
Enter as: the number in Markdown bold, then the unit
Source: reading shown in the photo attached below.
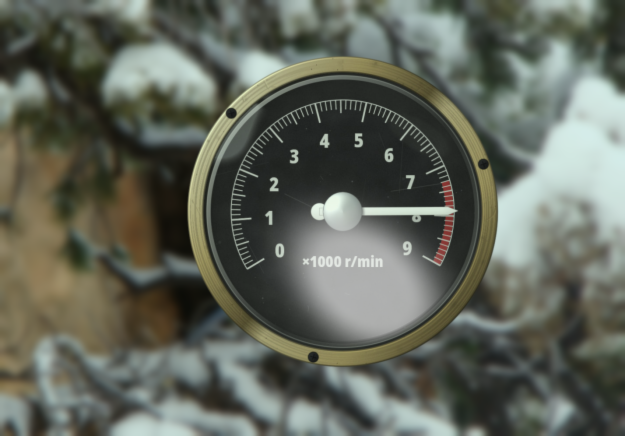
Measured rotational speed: **7900** rpm
